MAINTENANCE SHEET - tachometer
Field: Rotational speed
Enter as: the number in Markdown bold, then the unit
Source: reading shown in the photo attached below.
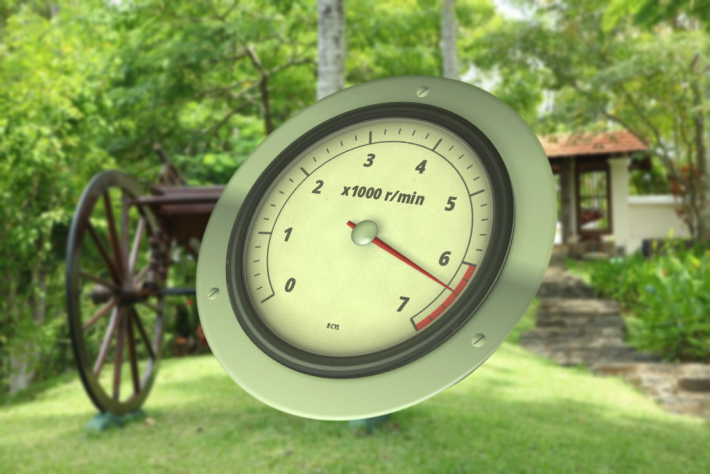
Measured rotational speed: **6400** rpm
